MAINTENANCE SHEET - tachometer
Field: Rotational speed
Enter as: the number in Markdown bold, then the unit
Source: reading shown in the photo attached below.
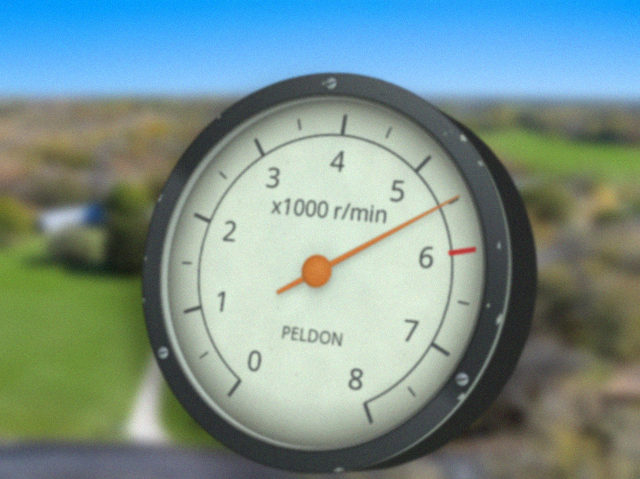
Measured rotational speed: **5500** rpm
